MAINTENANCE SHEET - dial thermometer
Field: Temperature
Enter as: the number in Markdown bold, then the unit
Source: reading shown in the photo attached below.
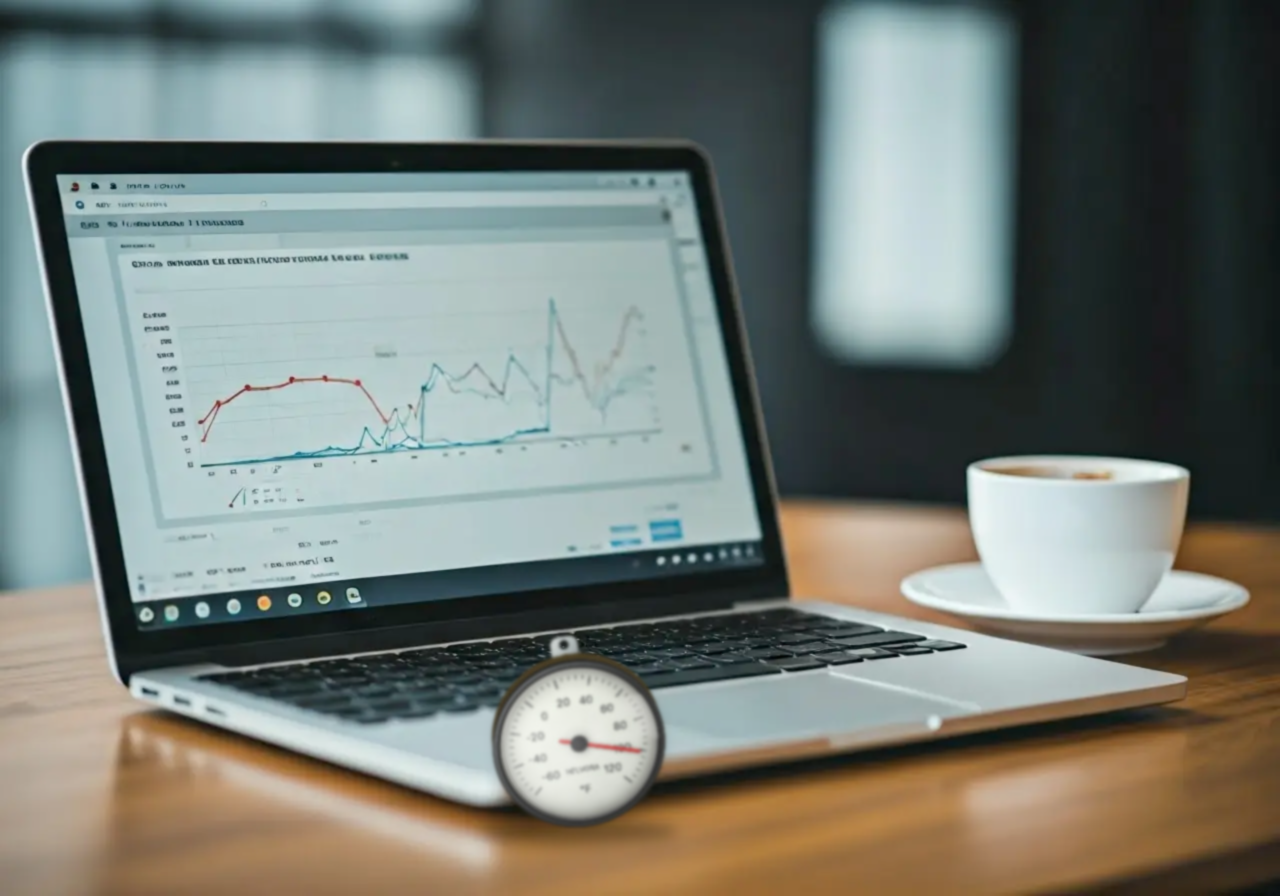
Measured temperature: **100** °F
